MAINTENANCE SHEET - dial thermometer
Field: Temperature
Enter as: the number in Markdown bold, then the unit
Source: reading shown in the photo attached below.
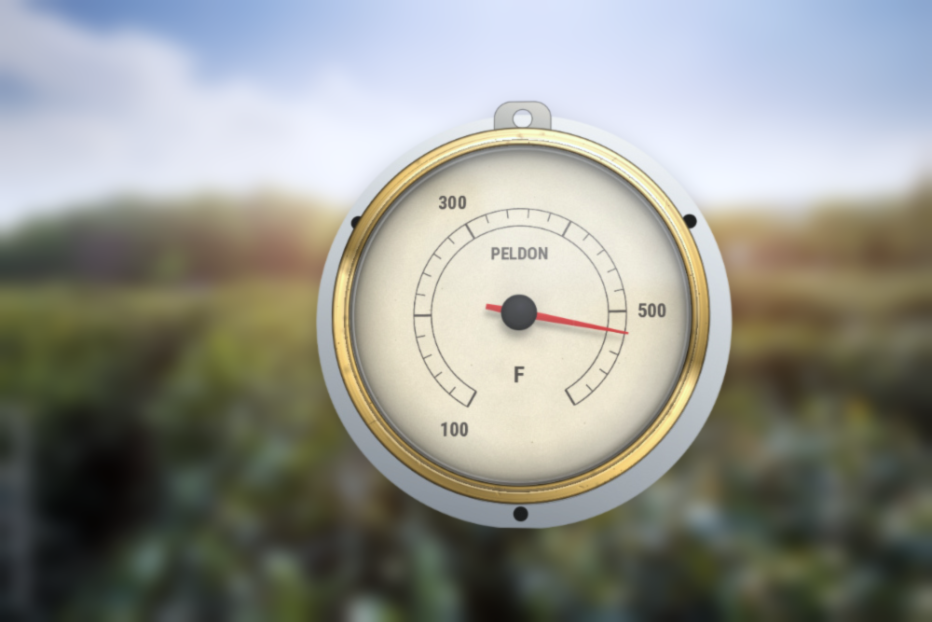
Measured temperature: **520** °F
